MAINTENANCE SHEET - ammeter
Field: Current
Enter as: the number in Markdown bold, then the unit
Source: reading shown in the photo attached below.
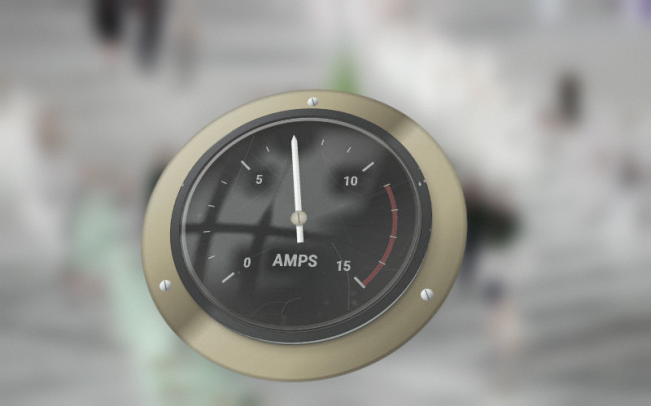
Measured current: **7** A
